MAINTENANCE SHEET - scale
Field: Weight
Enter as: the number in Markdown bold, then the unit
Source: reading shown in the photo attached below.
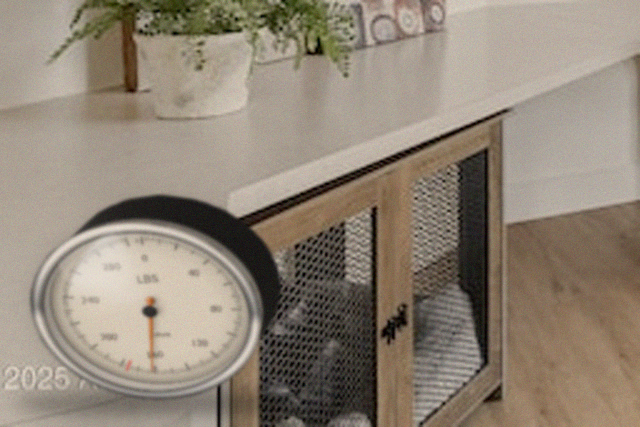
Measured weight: **160** lb
